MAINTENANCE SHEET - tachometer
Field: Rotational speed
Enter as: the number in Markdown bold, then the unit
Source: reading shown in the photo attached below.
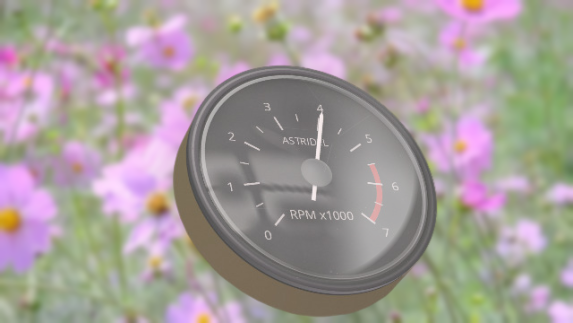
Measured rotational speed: **4000** rpm
